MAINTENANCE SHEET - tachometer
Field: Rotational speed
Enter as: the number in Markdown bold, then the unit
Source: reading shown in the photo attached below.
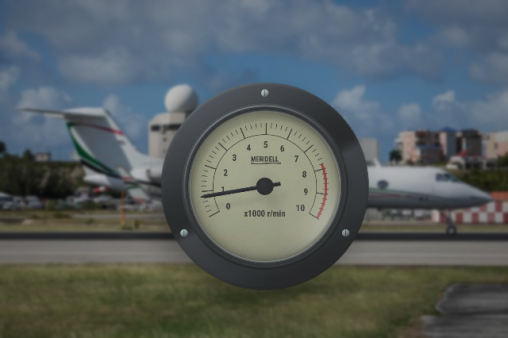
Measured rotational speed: **800** rpm
